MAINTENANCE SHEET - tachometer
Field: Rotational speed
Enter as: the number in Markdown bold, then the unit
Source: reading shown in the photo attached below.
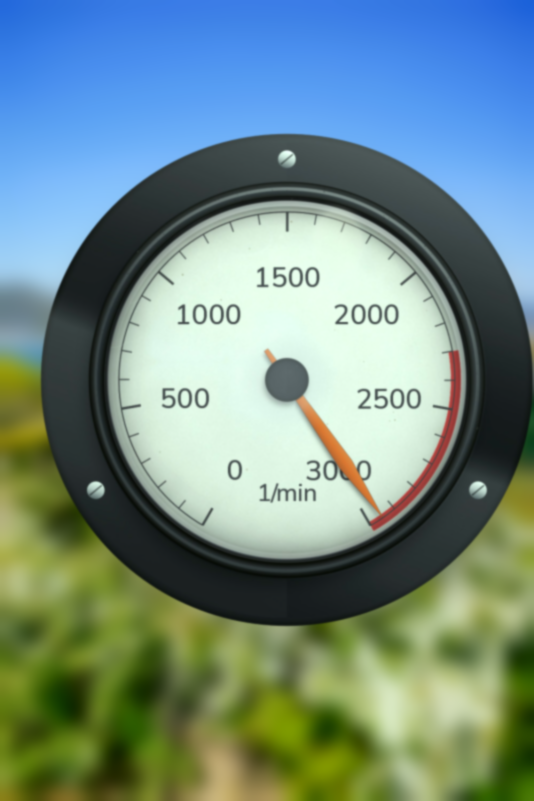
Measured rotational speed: **2950** rpm
